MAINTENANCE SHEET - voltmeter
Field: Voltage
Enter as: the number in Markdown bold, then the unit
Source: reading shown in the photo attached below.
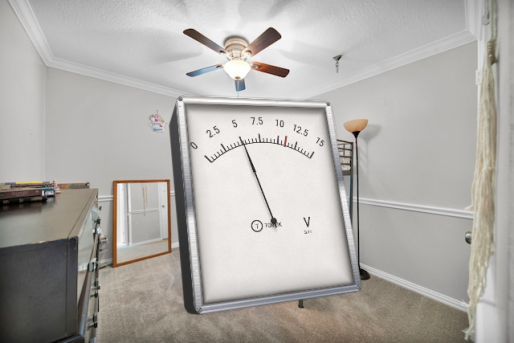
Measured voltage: **5** V
